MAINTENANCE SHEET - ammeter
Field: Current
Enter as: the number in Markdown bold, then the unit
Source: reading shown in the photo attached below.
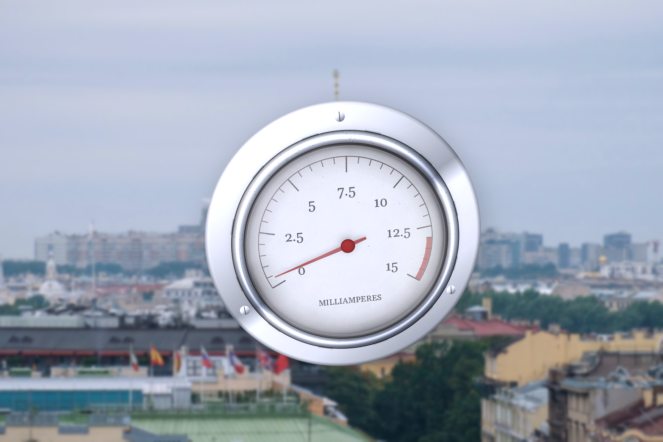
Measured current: **0.5** mA
